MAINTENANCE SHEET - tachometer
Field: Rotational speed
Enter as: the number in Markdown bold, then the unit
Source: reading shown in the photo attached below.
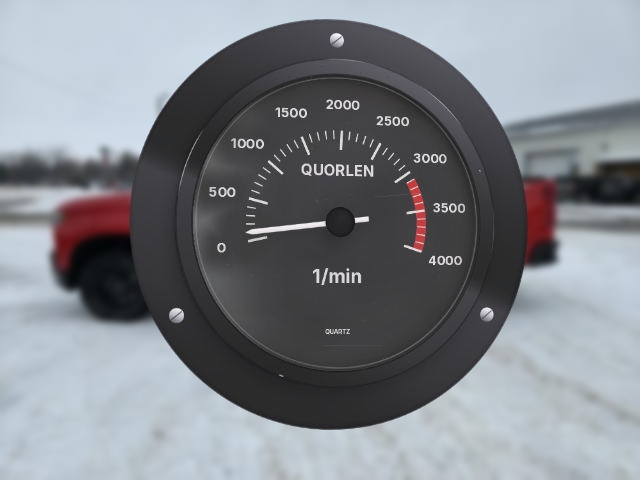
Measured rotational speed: **100** rpm
